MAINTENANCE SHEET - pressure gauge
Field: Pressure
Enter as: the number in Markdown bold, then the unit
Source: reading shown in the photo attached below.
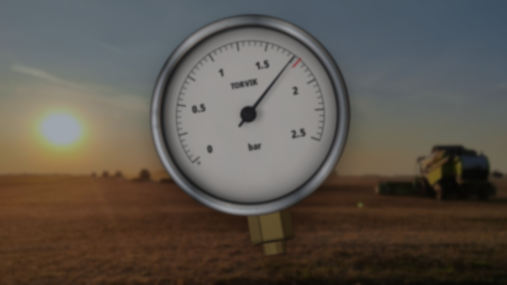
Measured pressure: **1.75** bar
